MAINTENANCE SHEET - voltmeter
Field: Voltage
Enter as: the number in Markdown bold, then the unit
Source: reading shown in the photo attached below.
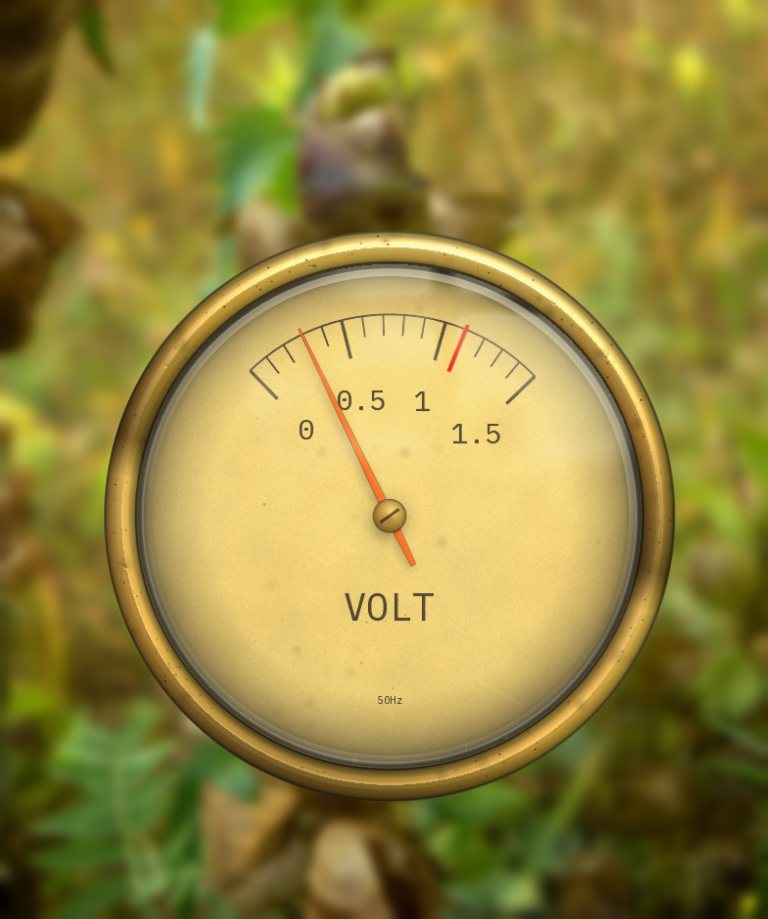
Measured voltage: **0.3** V
